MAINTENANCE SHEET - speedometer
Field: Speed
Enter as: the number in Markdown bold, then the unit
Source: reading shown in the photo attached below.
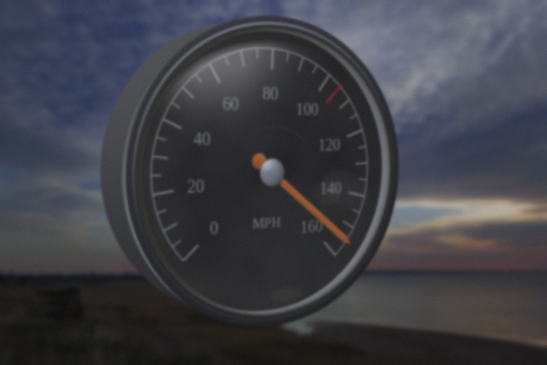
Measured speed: **155** mph
